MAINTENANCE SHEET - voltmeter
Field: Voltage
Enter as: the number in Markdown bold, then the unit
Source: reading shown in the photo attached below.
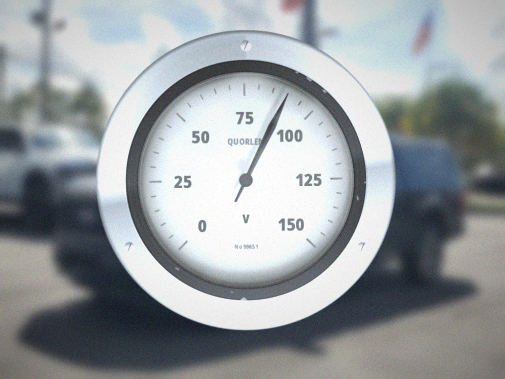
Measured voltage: **90** V
